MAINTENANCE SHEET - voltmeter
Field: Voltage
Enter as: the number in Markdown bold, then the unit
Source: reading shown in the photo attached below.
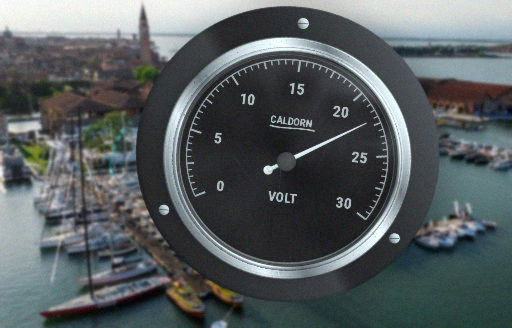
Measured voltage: **22** V
